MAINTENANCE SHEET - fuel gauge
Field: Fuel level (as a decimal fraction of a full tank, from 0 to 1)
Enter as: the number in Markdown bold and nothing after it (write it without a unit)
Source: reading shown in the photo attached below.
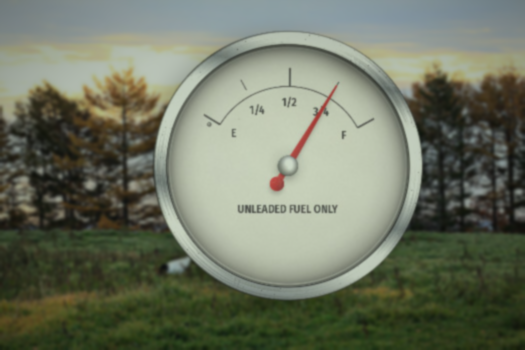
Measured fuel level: **0.75**
